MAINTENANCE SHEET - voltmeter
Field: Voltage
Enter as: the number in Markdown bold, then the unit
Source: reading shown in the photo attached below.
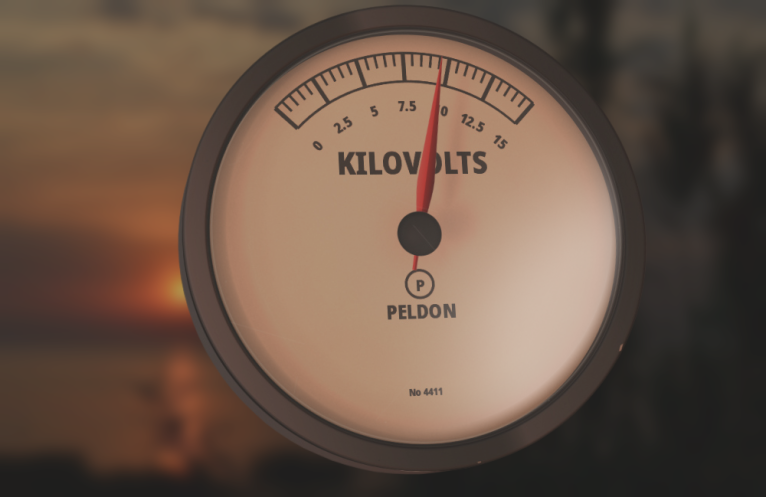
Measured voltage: **9.5** kV
